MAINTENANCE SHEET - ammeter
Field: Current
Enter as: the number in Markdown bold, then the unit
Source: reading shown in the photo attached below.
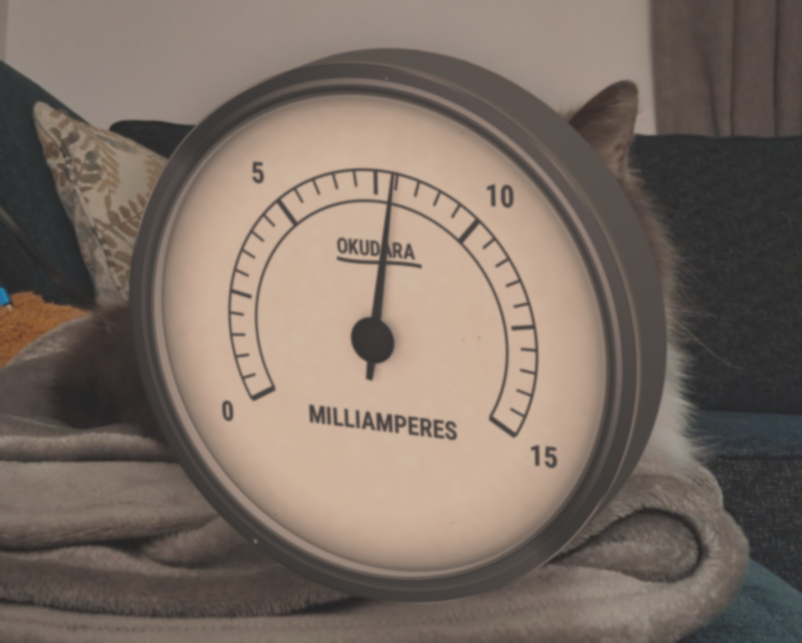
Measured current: **8** mA
